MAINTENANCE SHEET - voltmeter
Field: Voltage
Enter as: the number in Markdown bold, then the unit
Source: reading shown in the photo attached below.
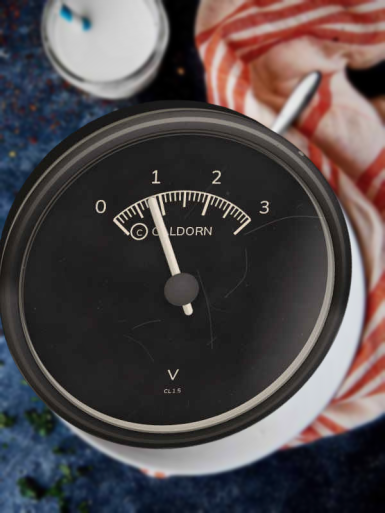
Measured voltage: **0.8** V
